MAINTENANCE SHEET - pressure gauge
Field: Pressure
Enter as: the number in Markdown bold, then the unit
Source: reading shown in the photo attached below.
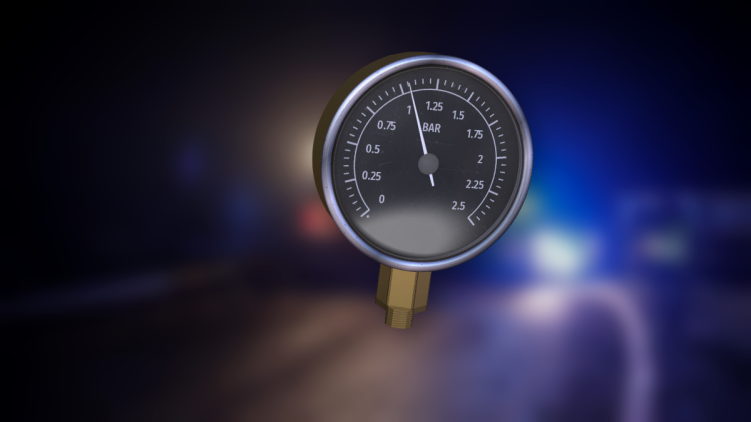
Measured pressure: **1.05** bar
